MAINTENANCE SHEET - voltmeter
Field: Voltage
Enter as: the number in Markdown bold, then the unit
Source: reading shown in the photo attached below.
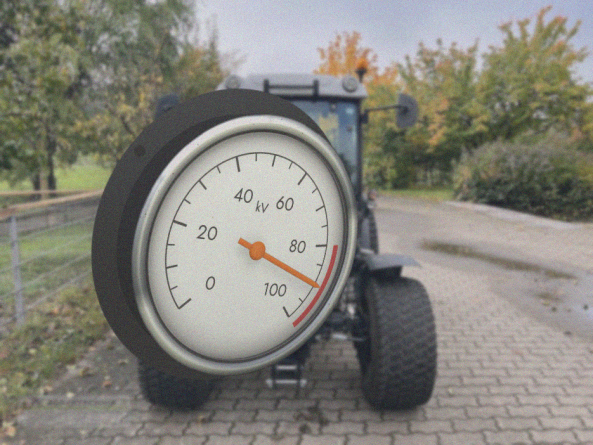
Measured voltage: **90** kV
